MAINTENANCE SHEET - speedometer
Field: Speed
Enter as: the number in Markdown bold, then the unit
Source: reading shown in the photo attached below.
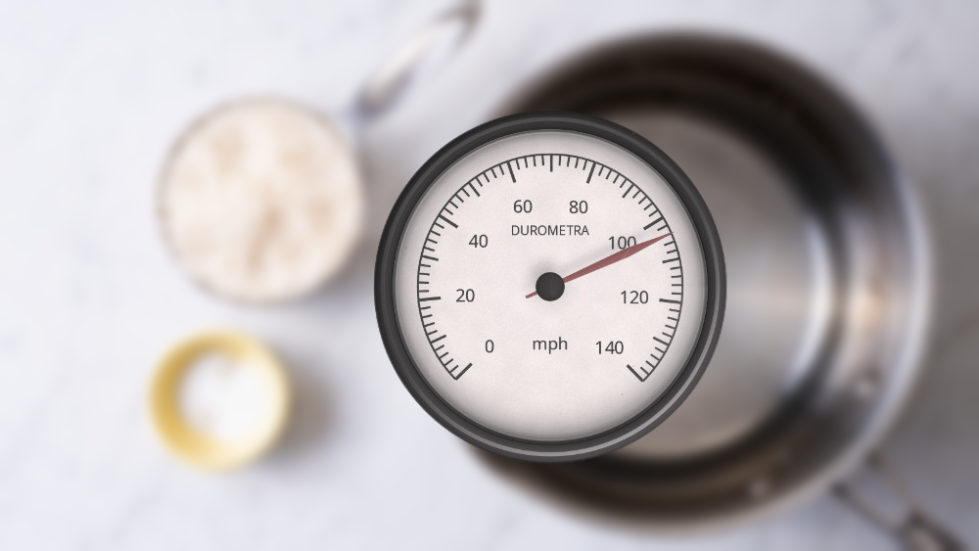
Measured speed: **104** mph
